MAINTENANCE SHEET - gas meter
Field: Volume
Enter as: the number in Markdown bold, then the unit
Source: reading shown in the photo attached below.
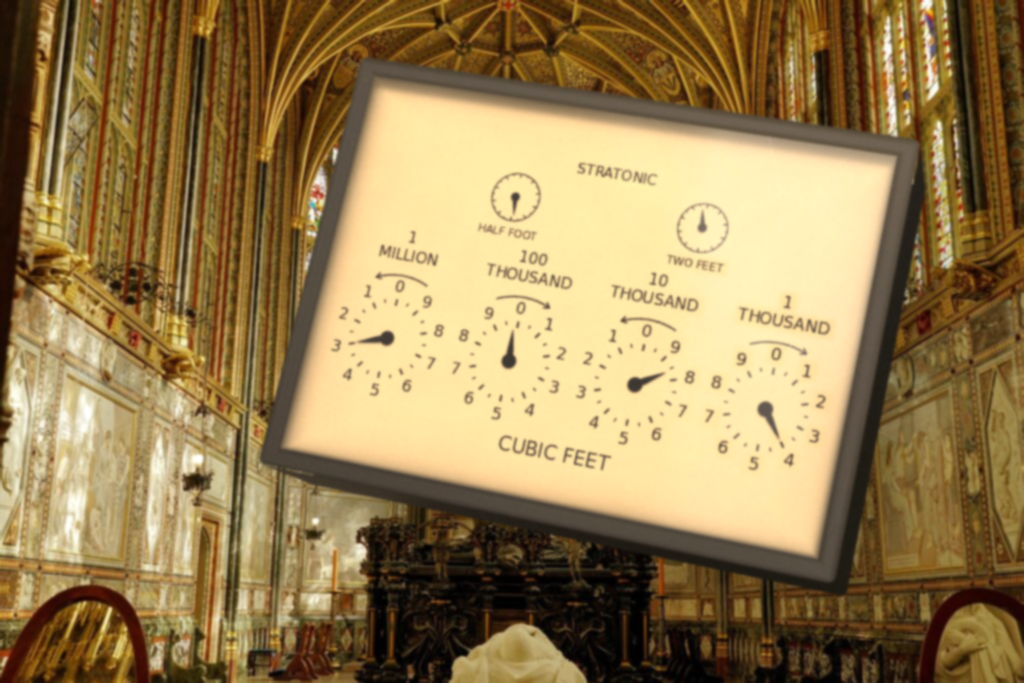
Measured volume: **298400** ft³
